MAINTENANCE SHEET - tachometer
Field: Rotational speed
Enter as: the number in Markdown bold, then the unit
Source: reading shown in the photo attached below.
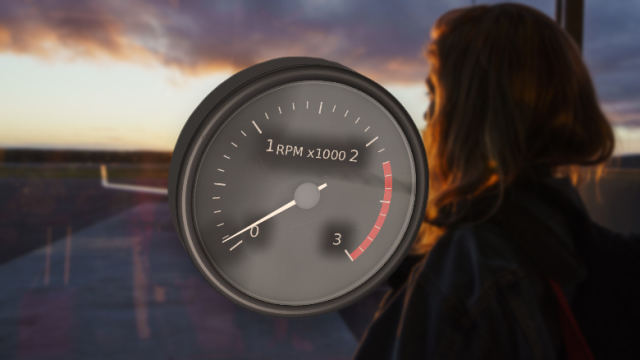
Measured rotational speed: **100** rpm
